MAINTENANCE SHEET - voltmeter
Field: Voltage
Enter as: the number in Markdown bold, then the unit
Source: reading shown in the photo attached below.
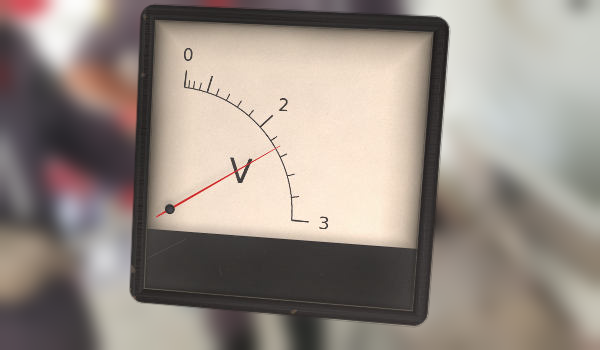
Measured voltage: **2.3** V
